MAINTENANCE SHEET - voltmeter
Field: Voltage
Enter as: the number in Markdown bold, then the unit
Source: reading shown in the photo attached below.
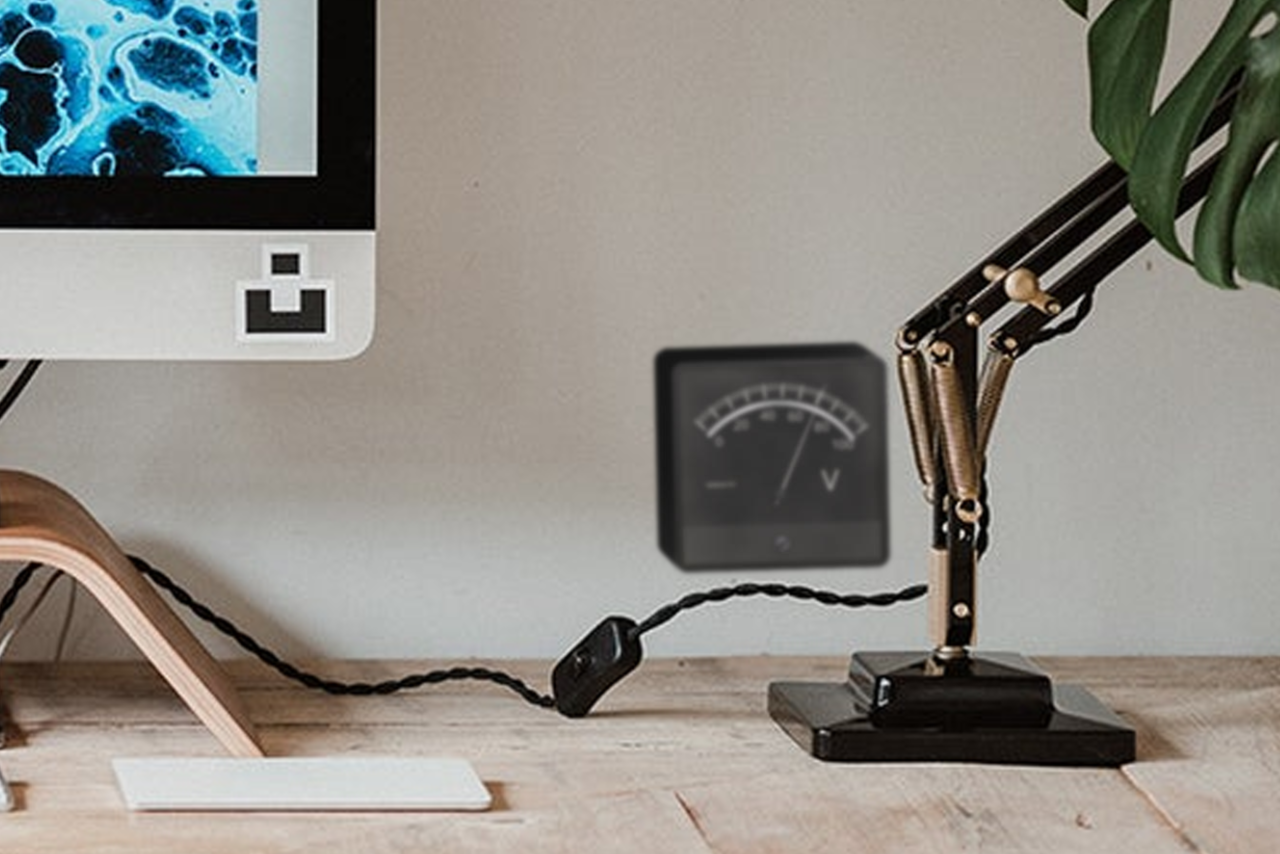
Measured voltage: **70** V
